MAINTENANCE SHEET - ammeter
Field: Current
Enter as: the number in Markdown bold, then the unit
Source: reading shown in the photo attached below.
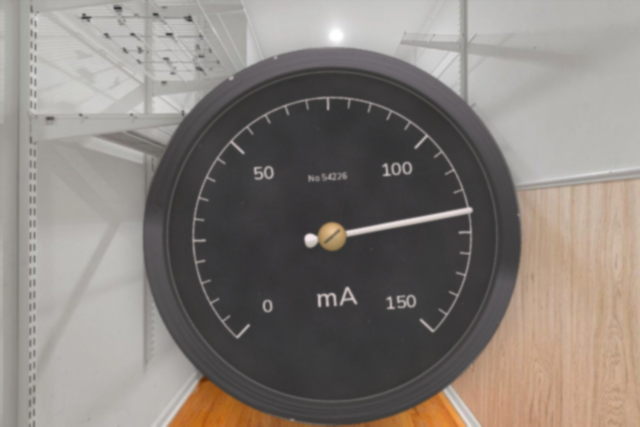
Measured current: **120** mA
